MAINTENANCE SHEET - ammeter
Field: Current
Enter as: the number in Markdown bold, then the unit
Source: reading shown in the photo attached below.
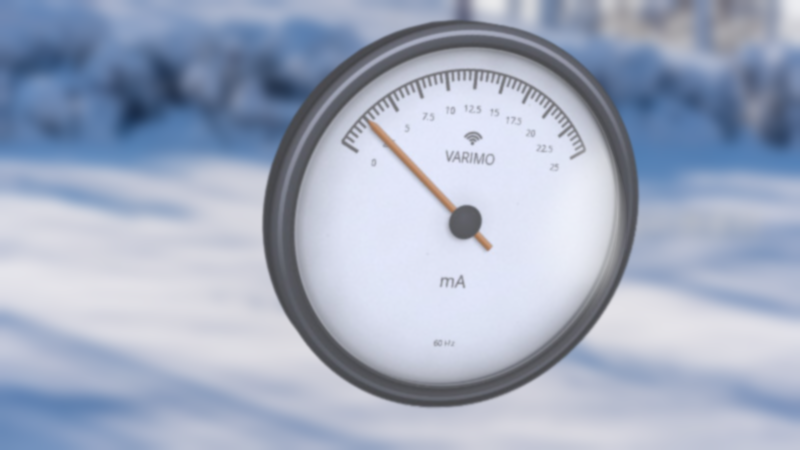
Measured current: **2.5** mA
